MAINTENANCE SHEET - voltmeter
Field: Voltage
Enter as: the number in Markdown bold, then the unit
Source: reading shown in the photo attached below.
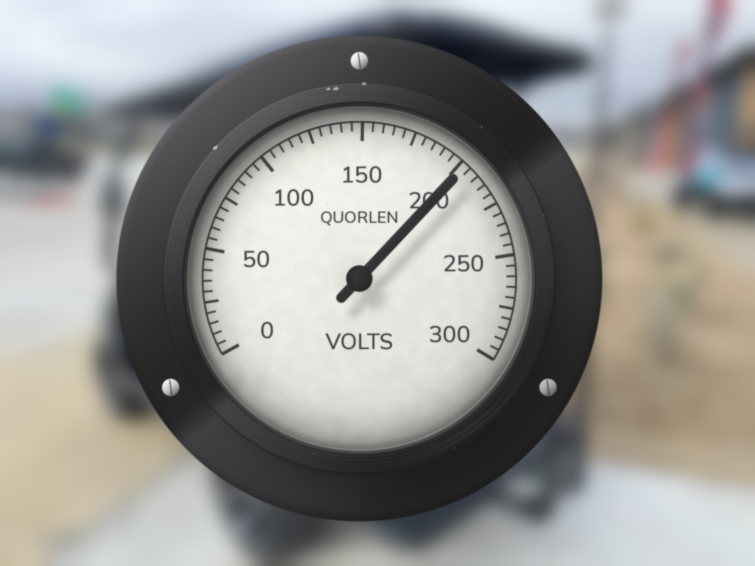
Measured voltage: **202.5** V
